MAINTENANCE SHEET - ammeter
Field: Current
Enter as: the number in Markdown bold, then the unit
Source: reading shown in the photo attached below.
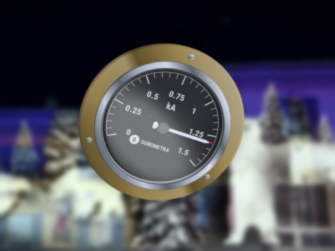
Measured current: **1.3** kA
